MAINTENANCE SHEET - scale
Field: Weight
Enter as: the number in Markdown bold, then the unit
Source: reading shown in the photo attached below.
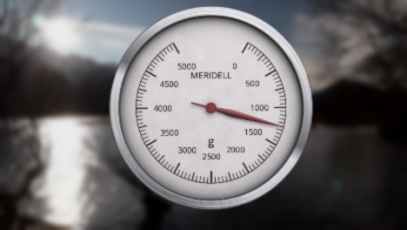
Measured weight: **1250** g
